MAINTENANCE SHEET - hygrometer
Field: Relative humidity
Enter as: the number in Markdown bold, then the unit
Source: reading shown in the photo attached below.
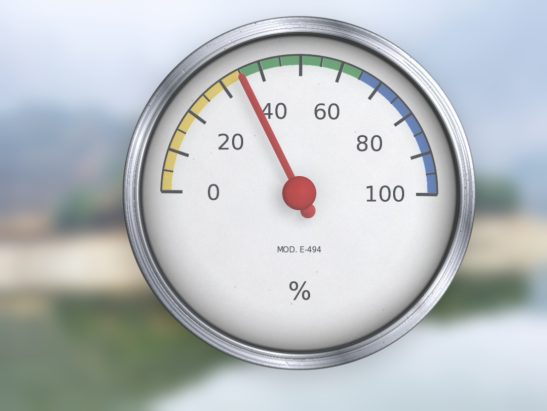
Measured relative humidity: **35** %
